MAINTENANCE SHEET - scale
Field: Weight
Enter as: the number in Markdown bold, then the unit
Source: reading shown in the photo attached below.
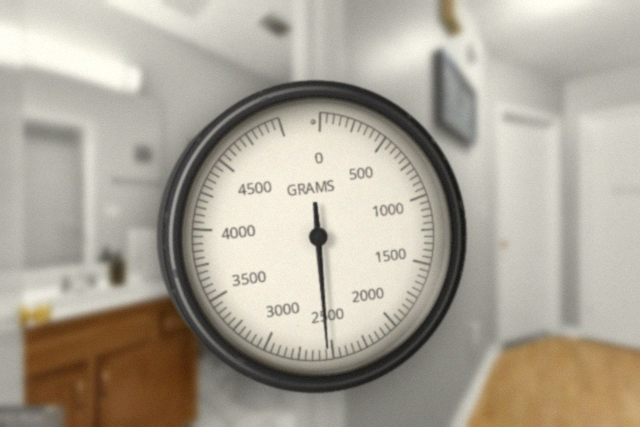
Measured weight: **2550** g
